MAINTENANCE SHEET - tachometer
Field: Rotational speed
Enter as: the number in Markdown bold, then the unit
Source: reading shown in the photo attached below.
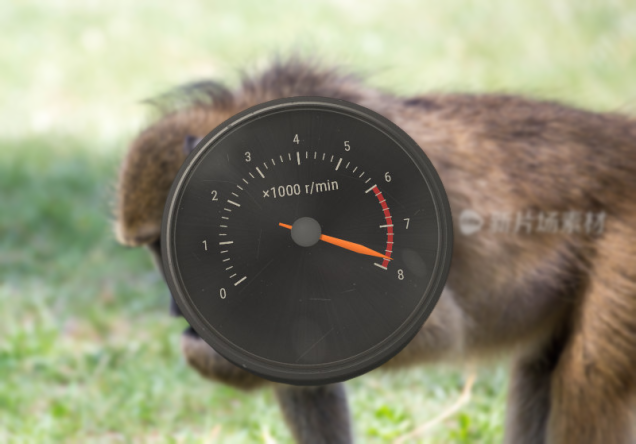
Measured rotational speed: **7800** rpm
